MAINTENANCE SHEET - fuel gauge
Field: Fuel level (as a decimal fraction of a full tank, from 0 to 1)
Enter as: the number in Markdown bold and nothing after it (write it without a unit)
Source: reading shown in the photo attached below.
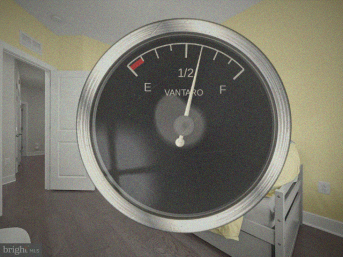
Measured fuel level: **0.625**
